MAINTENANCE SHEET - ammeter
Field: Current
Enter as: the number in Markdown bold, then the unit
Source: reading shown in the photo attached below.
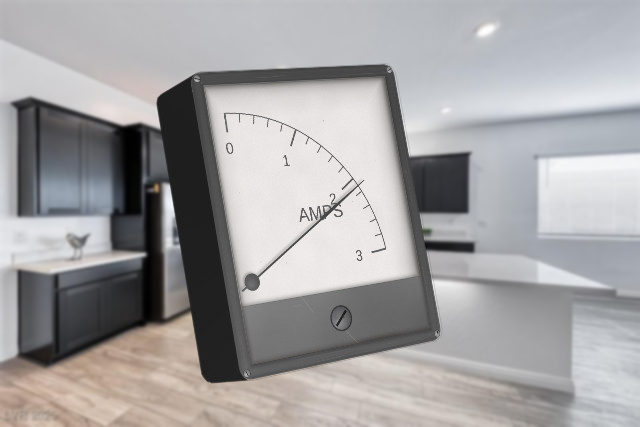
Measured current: **2.1** A
